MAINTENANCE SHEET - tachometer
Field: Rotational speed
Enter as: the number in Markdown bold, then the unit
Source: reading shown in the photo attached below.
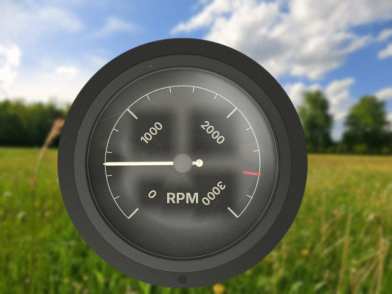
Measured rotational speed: **500** rpm
